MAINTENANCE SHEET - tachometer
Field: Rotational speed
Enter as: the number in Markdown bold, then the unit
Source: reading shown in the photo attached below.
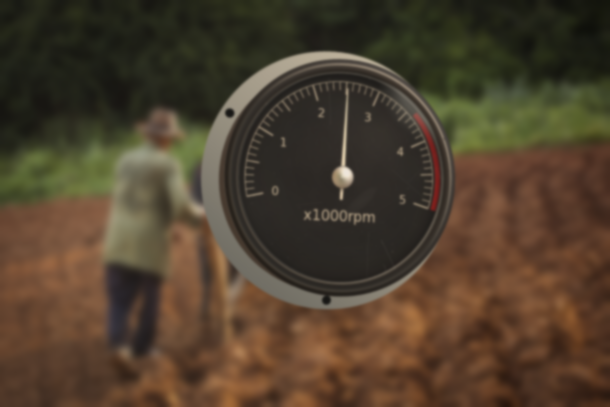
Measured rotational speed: **2500** rpm
